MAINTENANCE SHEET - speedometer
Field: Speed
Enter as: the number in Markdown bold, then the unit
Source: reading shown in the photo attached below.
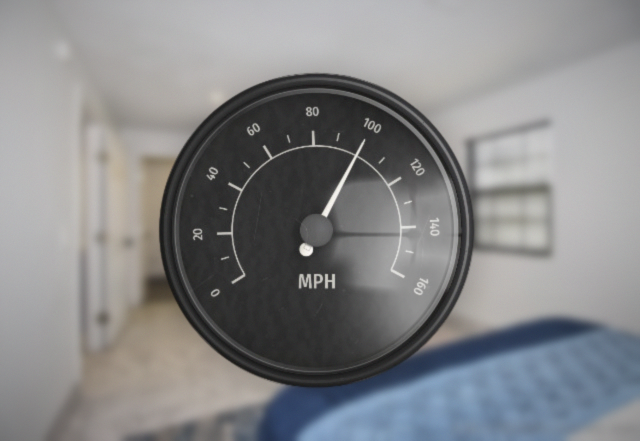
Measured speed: **100** mph
